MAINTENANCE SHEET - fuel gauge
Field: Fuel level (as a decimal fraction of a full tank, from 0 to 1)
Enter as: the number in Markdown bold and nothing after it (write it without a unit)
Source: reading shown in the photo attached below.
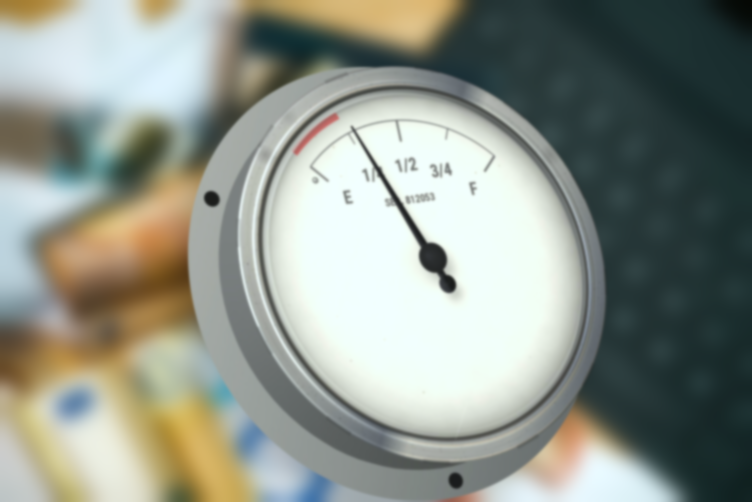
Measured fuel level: **0.25**
